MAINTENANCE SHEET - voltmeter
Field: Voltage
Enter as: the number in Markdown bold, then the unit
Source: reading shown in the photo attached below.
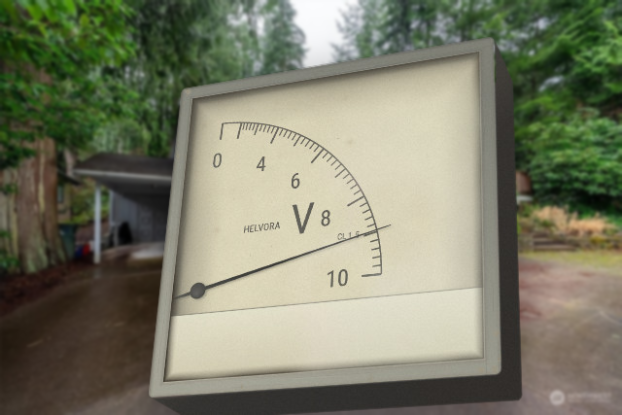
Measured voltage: **9** V
